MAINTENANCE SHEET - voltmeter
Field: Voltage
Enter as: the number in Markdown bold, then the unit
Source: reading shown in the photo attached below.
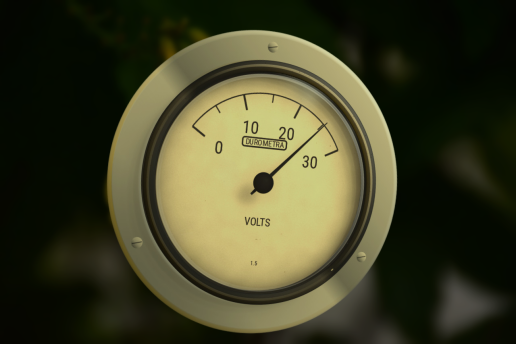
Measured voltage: **25** V
